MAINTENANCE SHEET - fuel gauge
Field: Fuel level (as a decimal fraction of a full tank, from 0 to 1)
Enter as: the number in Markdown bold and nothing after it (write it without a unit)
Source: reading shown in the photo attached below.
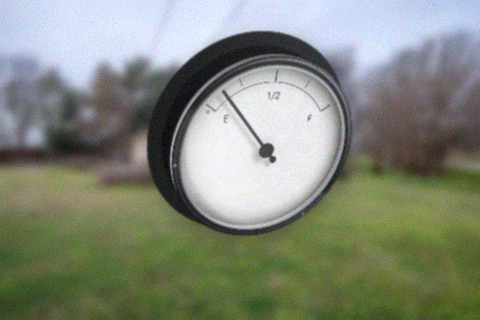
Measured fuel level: **0.125**
